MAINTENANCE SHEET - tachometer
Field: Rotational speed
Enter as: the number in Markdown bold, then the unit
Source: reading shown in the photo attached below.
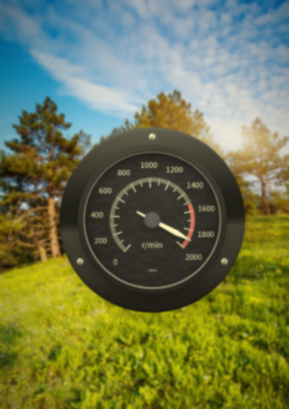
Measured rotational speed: **1900** rpm
